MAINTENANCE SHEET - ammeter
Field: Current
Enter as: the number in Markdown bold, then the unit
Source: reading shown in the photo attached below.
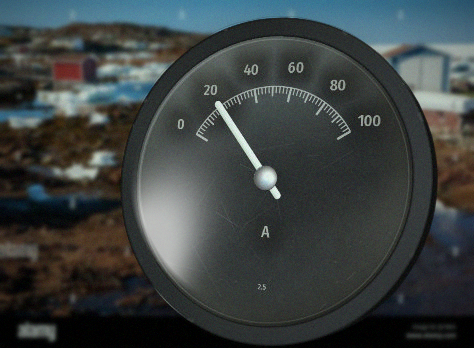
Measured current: **20** A
